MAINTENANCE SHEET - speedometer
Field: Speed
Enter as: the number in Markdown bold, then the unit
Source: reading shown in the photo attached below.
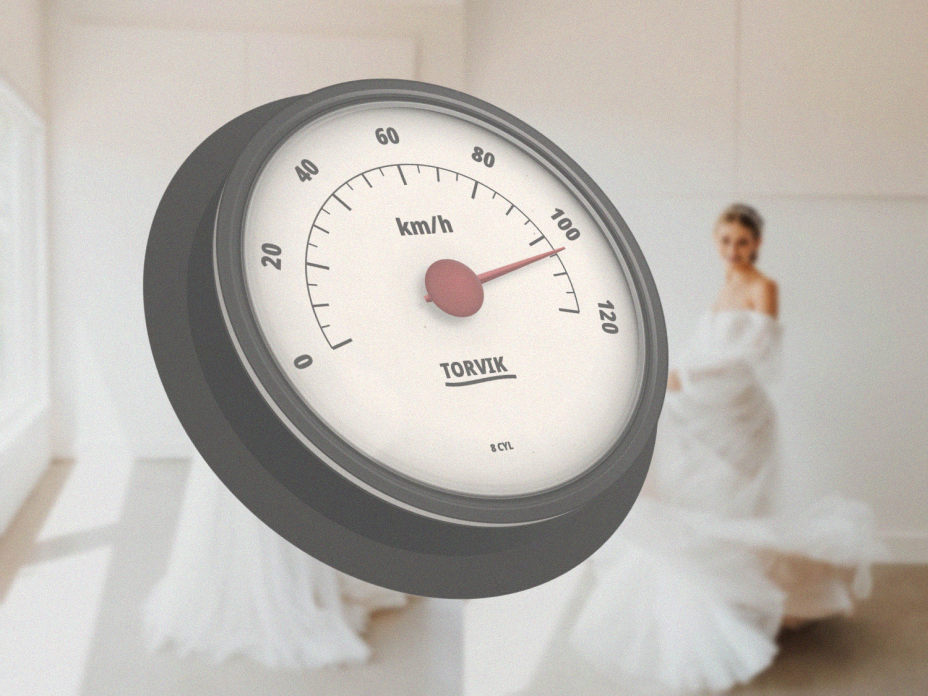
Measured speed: **105** km/h
